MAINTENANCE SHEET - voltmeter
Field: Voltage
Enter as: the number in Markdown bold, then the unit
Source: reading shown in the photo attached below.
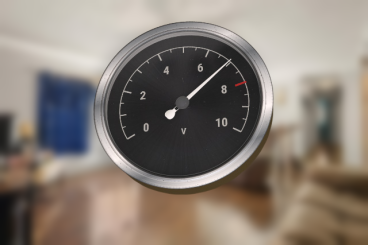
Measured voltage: **7** V
